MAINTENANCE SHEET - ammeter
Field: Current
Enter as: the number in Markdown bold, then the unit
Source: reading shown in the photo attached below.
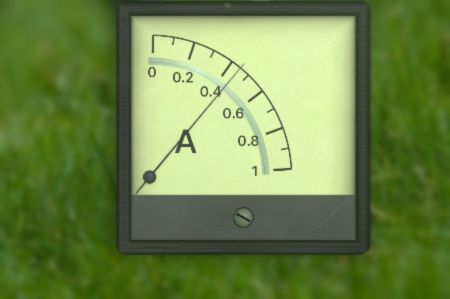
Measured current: **0.45** A
